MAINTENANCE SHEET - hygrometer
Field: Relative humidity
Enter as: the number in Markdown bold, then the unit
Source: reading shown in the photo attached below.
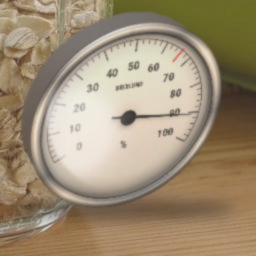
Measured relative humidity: **90** %
